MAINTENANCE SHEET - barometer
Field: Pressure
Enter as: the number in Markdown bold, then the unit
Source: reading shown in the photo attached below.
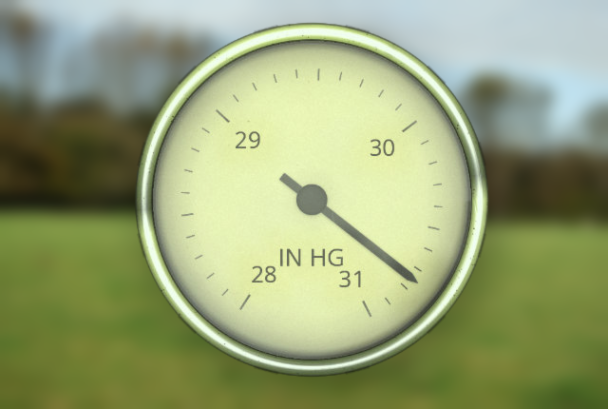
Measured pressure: **30.75** inHg
